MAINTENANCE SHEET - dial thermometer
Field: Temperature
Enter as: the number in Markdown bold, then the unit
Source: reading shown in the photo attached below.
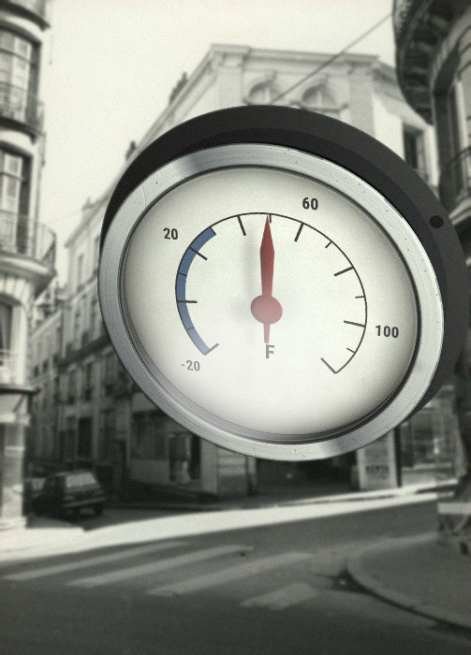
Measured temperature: **50** °F
